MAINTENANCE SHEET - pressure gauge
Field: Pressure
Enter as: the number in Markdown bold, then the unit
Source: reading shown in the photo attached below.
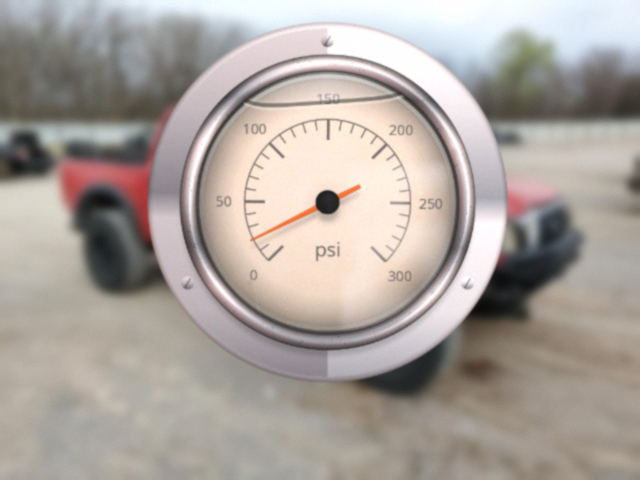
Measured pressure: **20** psi
